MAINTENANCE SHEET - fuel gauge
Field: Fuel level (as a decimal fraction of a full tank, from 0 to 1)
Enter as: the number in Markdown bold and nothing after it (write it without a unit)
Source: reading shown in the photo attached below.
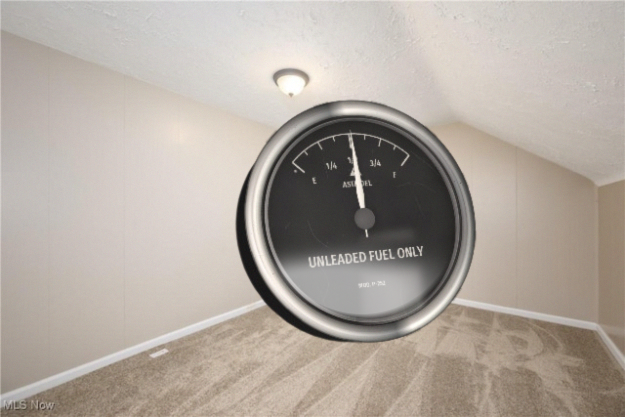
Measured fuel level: **0.5**
